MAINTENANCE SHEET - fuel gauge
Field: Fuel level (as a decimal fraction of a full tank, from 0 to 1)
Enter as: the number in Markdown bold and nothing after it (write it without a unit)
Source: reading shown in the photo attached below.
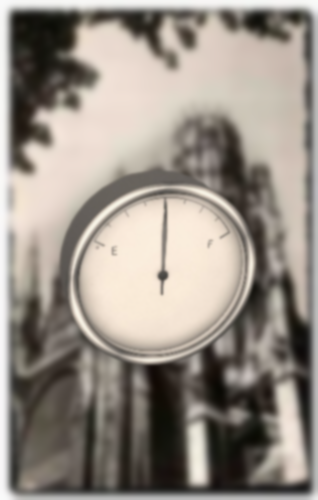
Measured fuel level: **0.5**
